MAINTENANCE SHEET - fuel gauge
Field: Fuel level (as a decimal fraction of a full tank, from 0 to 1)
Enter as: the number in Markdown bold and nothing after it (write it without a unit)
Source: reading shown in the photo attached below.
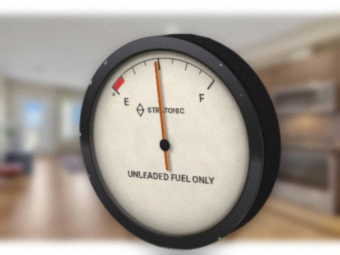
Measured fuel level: **0.5**
